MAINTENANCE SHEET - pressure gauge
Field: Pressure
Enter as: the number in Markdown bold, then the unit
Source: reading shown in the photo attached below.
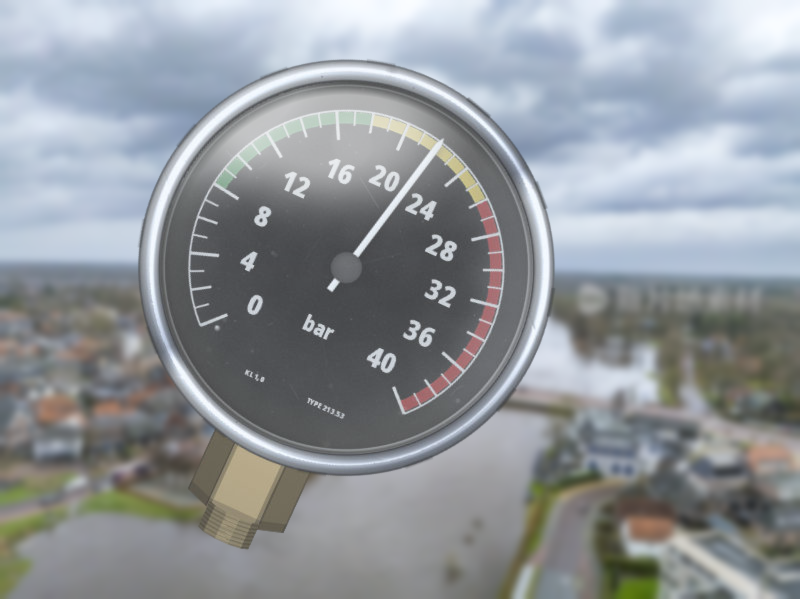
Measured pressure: **22** bar
